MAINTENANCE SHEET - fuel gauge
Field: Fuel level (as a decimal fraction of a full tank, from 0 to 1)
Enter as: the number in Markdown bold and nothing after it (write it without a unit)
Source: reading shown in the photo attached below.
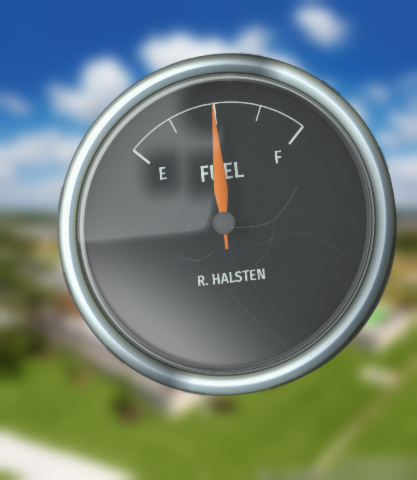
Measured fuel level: **0.5**
